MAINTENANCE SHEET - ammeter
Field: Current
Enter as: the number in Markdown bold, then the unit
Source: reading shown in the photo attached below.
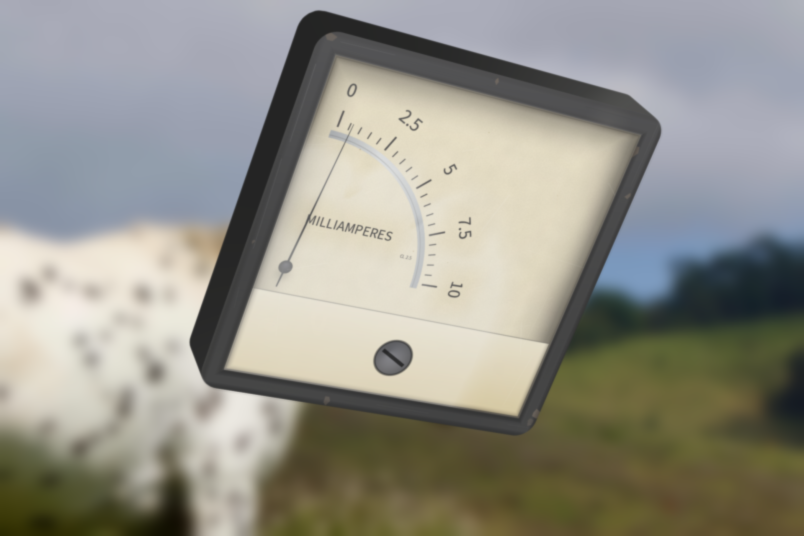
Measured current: **0.5** mA
